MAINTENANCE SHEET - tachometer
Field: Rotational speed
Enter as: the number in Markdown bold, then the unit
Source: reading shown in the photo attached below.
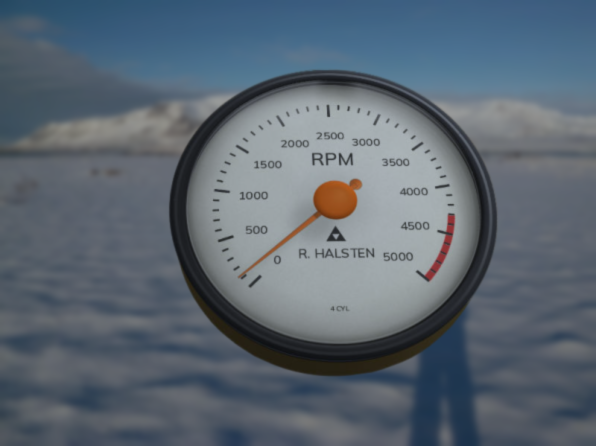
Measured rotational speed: **100** rpm
